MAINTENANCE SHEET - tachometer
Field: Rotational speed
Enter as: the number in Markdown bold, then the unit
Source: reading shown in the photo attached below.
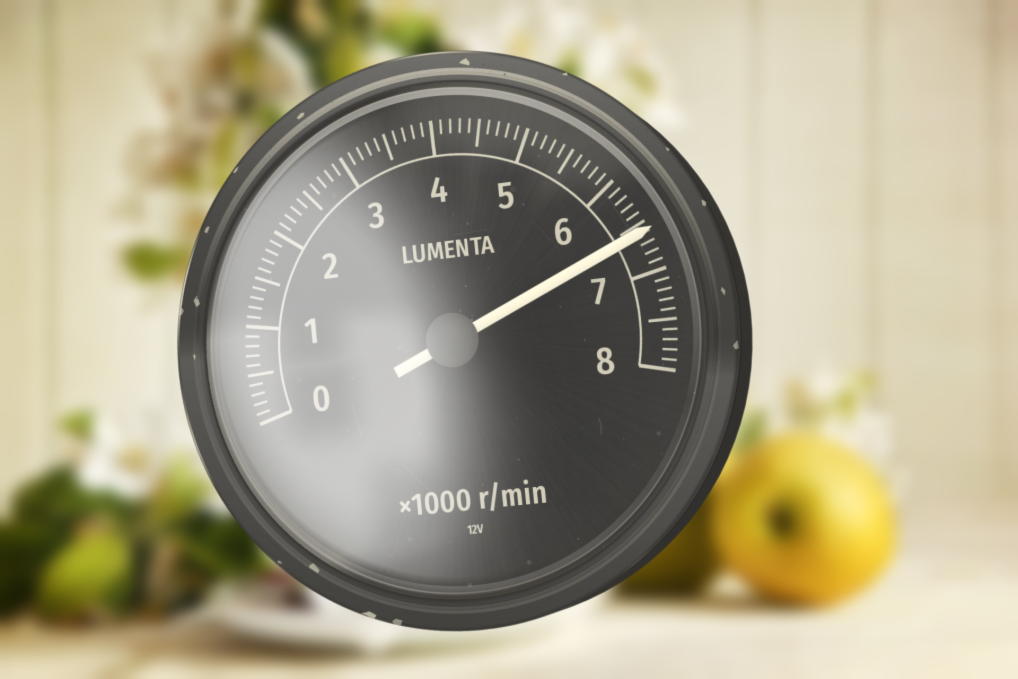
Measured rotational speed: **6600** rpm
